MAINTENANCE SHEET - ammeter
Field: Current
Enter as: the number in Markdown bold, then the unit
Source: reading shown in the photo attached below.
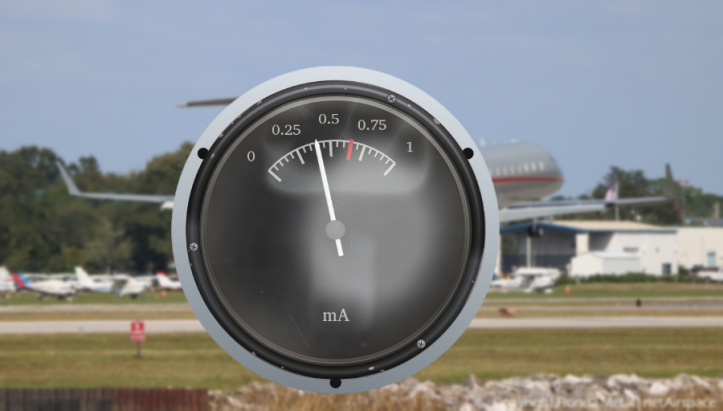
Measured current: **0.4** mA
